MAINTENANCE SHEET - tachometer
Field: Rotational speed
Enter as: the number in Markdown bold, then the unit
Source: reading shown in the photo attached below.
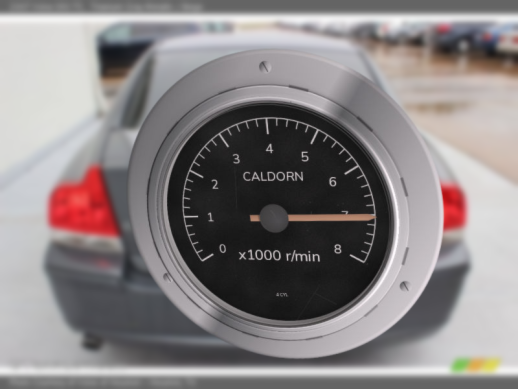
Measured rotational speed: **7000** rpm
